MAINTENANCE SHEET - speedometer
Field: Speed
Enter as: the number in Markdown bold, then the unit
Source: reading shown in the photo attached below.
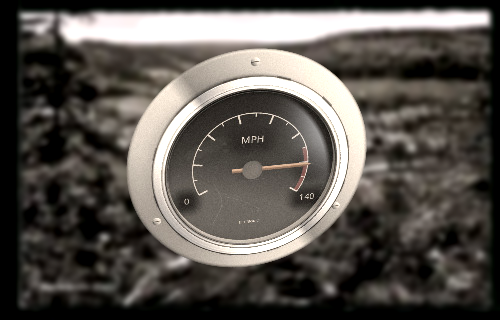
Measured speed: **120** mph
